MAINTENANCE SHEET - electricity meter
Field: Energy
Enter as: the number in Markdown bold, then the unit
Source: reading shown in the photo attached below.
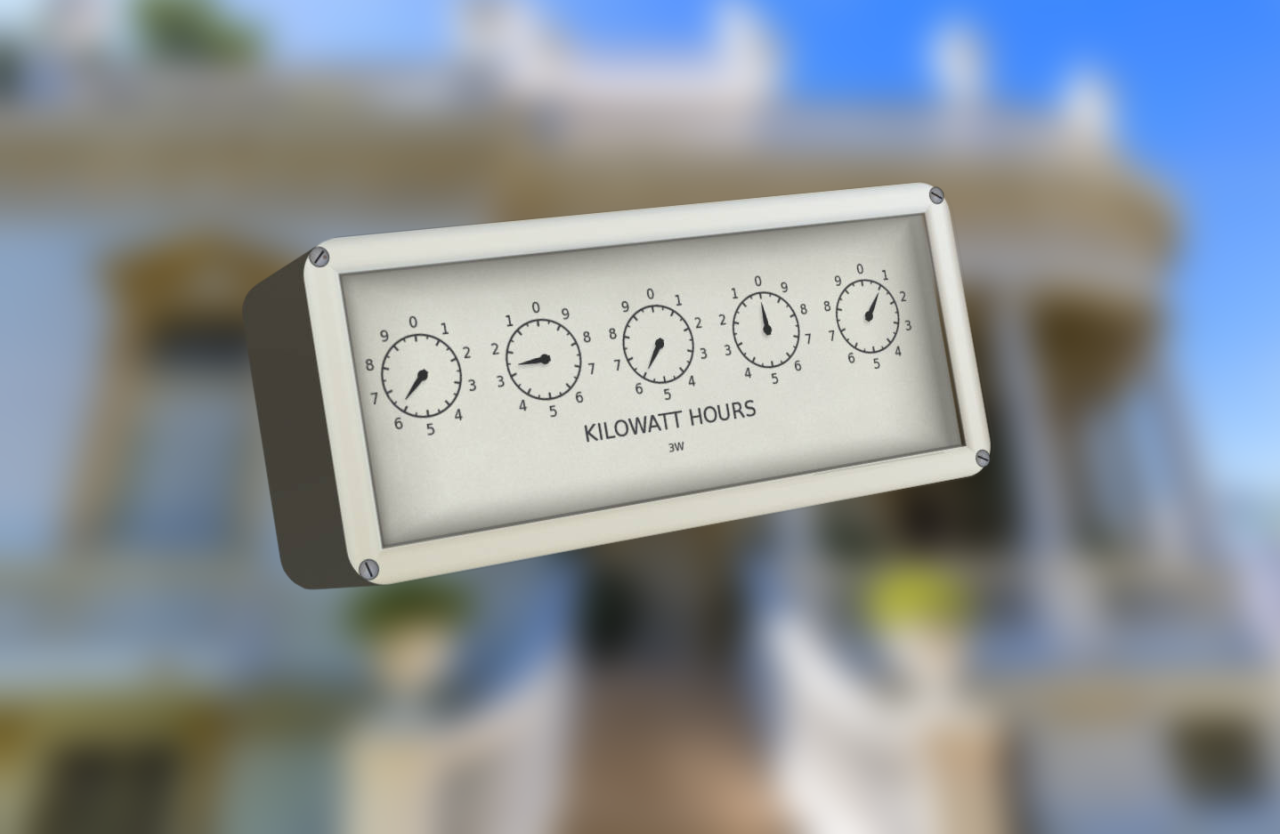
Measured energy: **62601** kWh
